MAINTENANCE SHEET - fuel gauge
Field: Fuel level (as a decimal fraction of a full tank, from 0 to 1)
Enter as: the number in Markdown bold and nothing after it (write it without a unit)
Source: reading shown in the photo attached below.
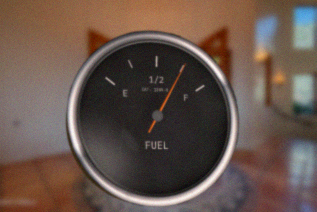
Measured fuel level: **0.75**
